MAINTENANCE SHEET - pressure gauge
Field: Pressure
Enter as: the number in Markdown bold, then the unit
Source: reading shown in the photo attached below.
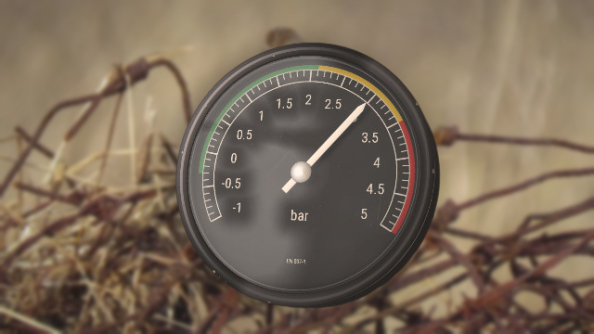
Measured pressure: **3** bar
